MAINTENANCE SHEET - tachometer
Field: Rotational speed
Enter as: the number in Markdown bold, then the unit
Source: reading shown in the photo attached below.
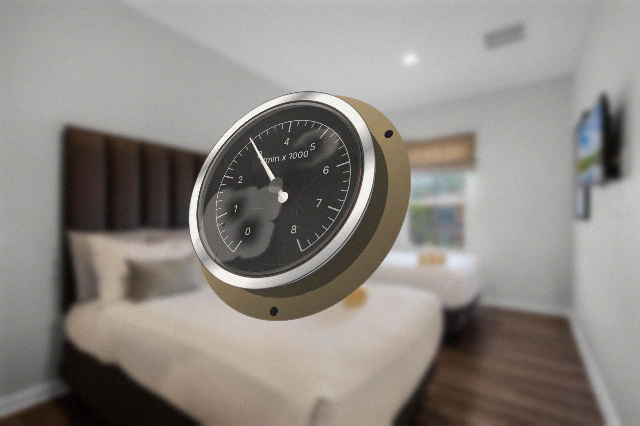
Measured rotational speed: **3000** rpm
